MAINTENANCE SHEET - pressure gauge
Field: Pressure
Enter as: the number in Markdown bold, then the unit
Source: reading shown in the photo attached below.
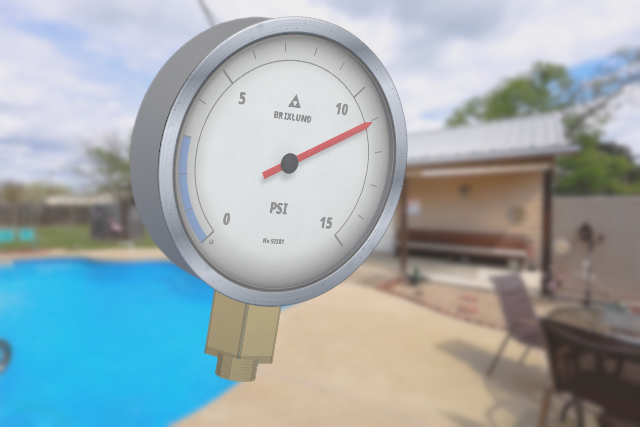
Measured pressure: **11** psi
